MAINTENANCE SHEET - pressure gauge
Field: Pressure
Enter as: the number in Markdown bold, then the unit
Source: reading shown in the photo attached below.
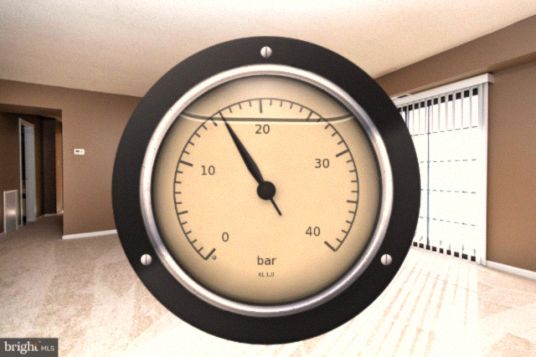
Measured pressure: **16** bar
